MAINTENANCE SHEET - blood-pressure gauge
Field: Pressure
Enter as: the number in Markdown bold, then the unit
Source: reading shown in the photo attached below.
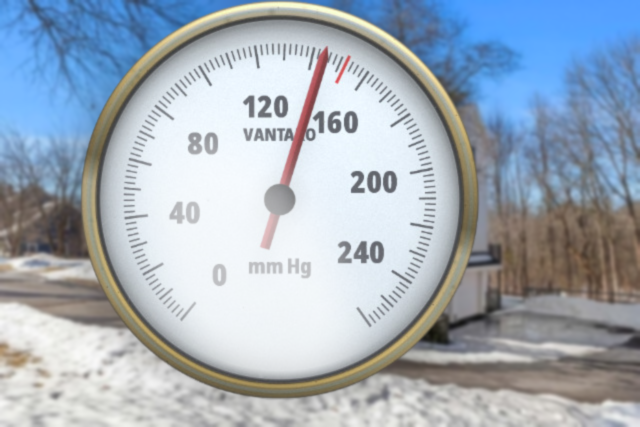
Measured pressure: **144** mmHg
